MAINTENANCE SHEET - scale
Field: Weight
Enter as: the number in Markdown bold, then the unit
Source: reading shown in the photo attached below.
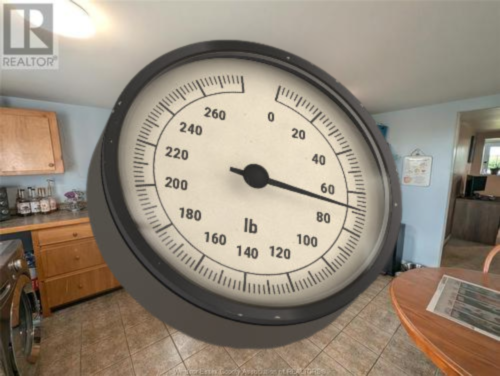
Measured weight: **70** lb
